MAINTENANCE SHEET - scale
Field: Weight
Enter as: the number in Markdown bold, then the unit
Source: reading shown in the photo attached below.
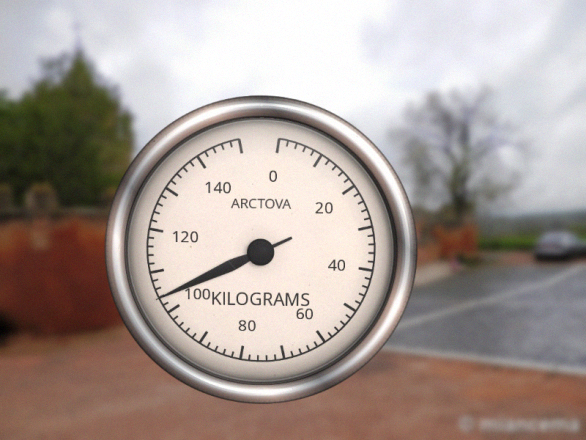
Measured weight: **104** kg
